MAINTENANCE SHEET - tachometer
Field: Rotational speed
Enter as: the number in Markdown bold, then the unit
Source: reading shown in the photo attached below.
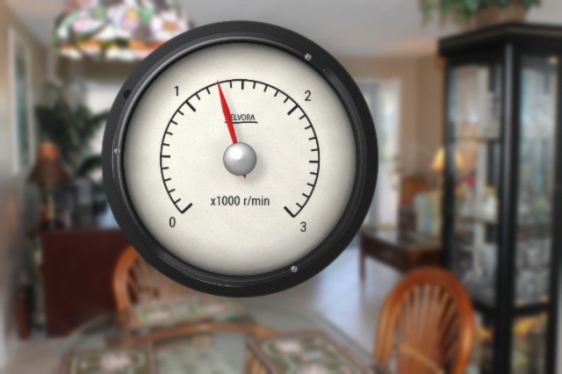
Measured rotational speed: **1300** rpm
